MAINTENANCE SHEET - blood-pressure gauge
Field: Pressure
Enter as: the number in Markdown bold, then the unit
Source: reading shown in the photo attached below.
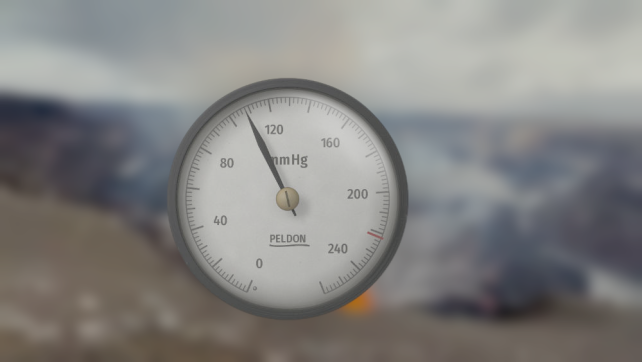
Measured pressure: **108** mmHg
